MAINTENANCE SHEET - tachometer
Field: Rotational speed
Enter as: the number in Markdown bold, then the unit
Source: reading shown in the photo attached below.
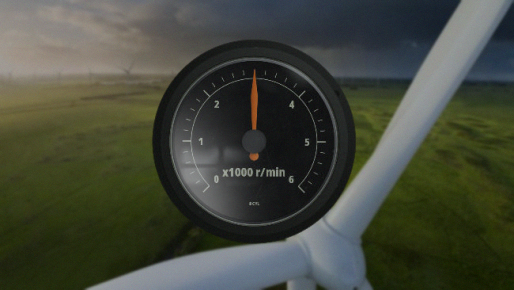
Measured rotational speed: **3000** rpm
